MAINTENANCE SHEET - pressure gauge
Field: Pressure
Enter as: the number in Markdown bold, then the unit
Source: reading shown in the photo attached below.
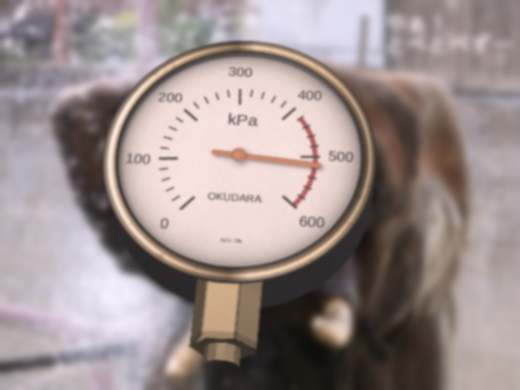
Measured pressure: **520** kPa
